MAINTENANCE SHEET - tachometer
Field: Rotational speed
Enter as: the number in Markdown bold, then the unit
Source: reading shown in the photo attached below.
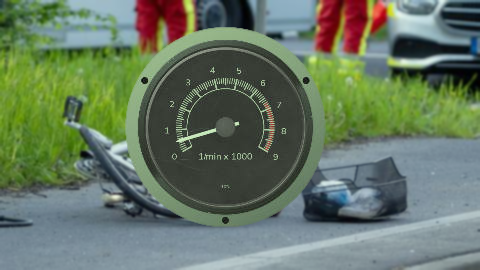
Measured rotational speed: **500** rpm
